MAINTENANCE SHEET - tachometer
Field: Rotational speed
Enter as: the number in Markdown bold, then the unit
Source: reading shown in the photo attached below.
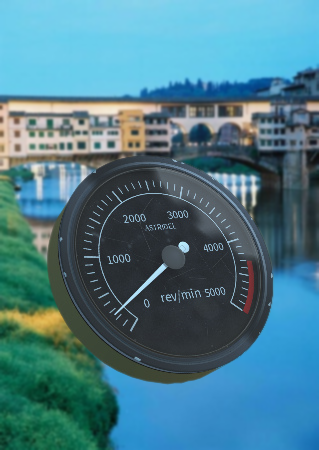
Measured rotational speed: **250** rpm
